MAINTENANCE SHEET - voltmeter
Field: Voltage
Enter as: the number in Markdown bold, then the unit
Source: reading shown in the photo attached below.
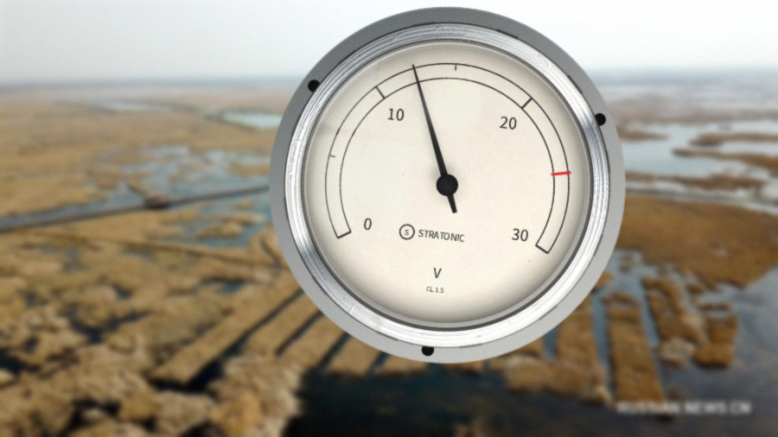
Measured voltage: **12.5** V
